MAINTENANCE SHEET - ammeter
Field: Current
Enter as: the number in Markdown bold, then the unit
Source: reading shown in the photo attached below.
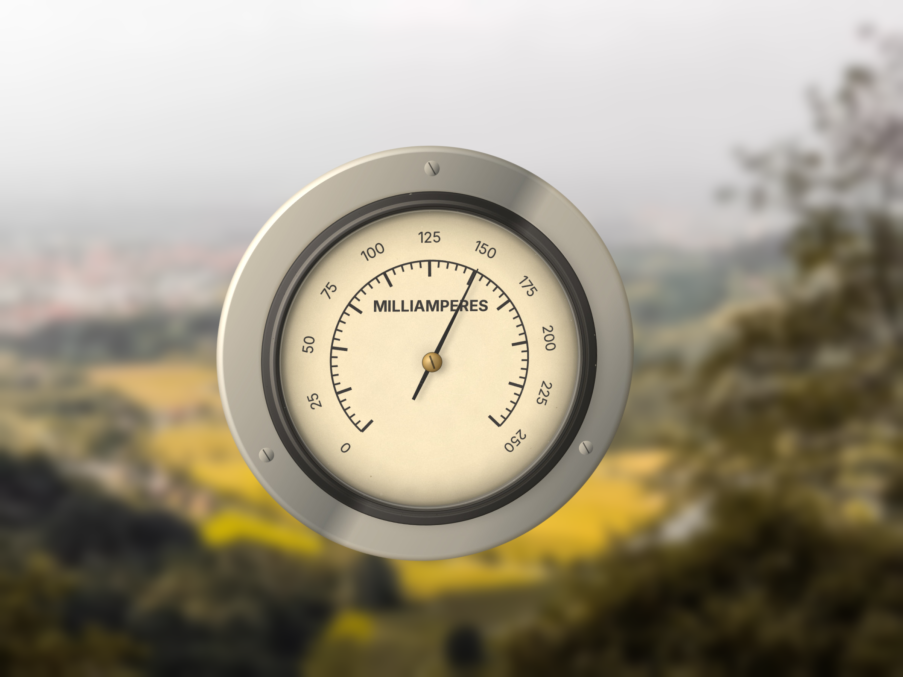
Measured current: **150** mA
